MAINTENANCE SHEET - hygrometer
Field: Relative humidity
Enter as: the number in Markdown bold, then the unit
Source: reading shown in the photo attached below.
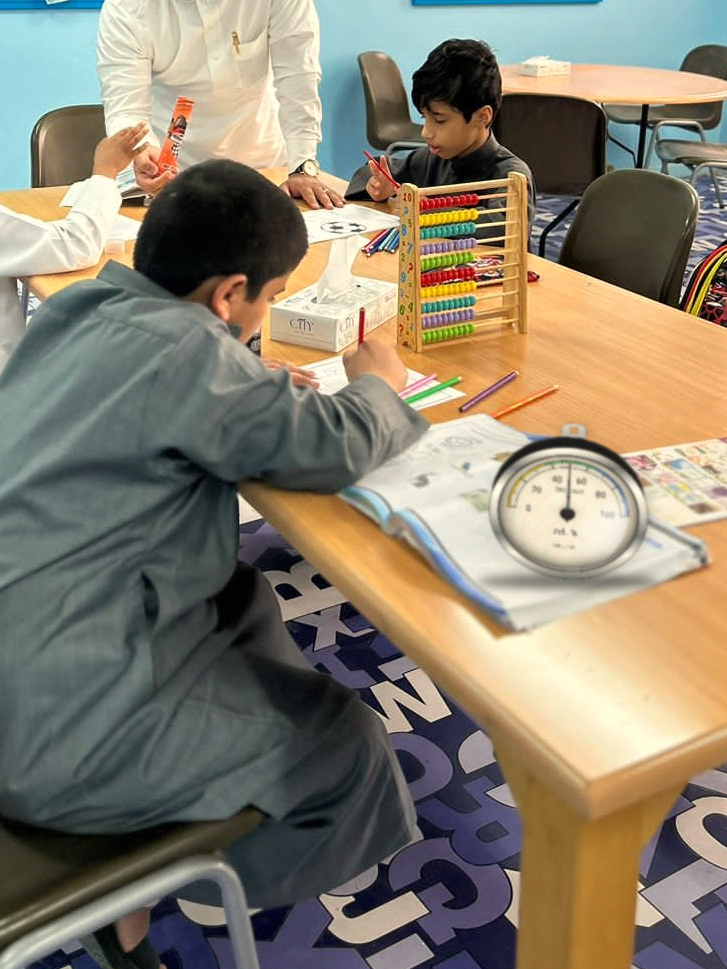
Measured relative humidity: **50** %
